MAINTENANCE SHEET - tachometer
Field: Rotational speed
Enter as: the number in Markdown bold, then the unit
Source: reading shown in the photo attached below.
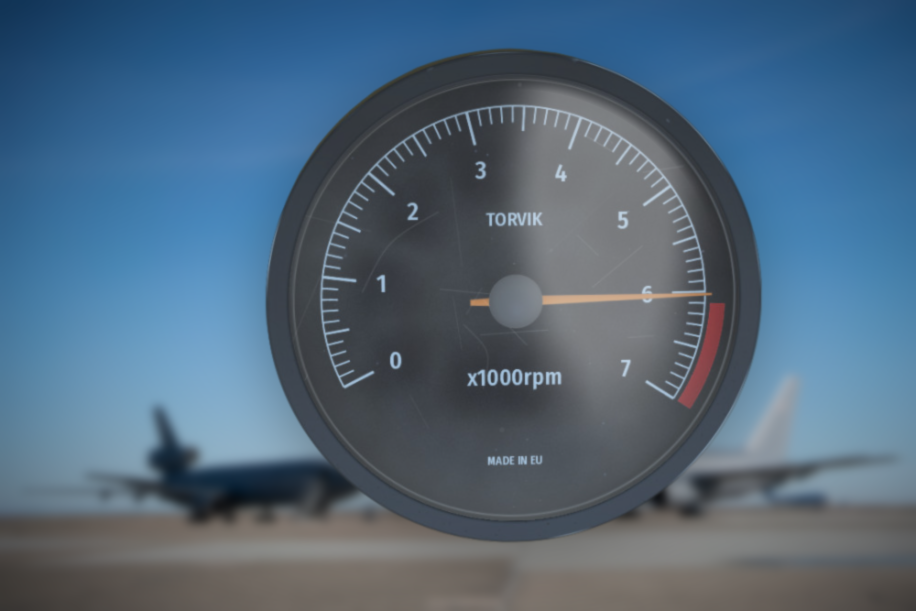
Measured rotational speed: **6000** rpm
